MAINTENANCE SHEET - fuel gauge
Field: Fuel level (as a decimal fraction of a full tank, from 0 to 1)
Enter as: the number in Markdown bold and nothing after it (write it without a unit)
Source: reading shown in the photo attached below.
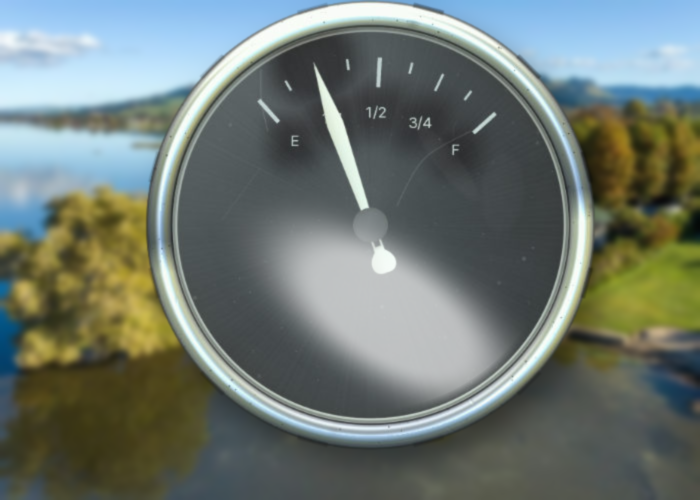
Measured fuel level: **0.25**
